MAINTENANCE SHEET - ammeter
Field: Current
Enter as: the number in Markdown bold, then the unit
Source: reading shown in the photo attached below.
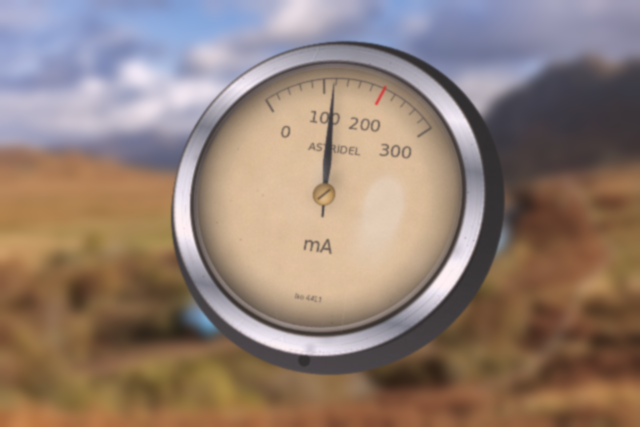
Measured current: **120** mA
